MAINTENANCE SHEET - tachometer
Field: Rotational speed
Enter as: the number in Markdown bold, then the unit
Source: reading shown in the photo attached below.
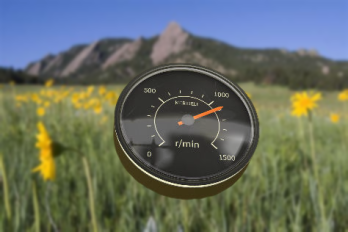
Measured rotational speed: **1100** rpm
